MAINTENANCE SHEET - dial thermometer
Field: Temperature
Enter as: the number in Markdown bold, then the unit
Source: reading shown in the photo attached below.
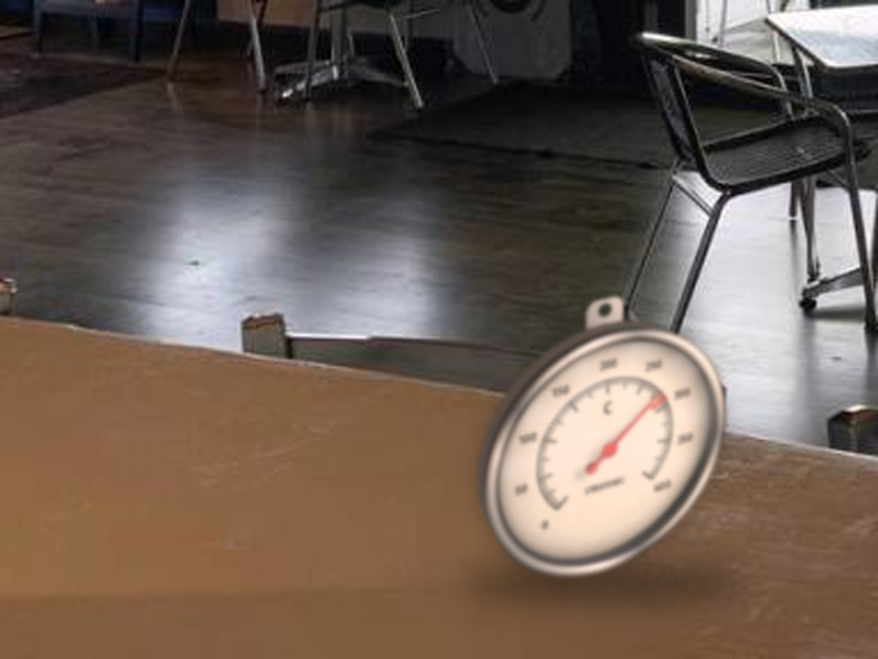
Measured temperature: **275** °C
